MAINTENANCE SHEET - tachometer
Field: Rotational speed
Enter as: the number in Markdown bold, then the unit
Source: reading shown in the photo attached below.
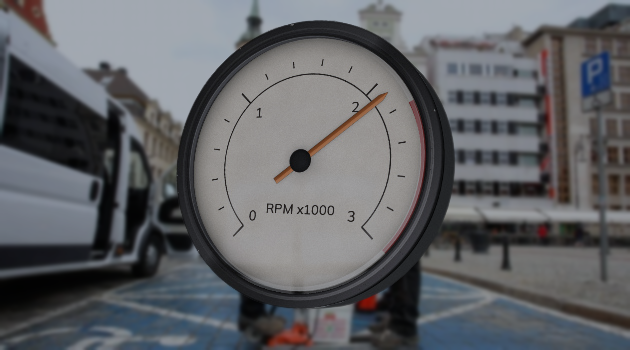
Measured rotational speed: **2100** rpm
